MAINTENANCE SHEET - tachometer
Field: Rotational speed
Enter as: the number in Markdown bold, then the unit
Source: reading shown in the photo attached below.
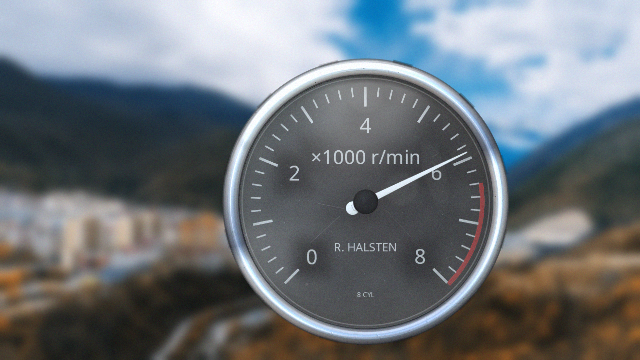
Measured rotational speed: **5900** rpm
